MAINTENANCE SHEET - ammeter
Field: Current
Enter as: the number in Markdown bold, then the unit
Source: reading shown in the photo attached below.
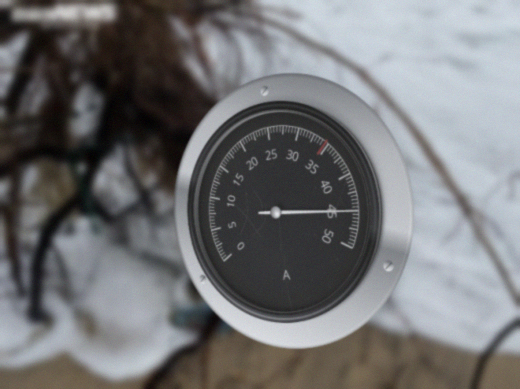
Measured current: **45** A
